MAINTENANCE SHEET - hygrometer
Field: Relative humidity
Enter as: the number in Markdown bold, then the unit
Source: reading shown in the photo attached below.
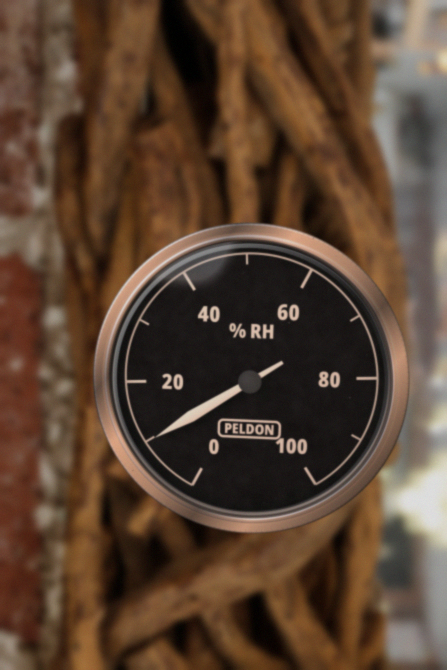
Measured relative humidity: **10** %
